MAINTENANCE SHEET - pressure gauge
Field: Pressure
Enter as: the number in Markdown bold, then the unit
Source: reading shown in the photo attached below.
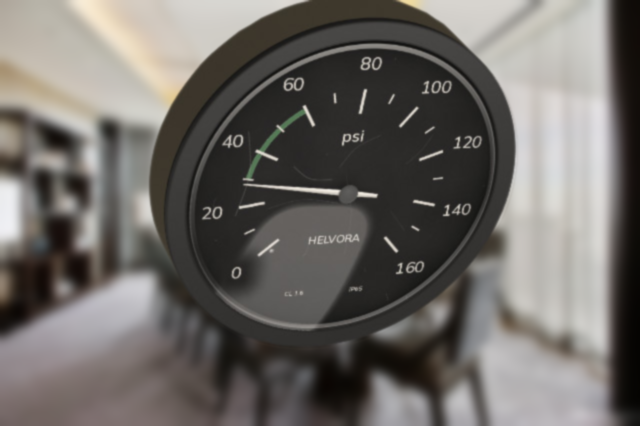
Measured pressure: **30** psi
